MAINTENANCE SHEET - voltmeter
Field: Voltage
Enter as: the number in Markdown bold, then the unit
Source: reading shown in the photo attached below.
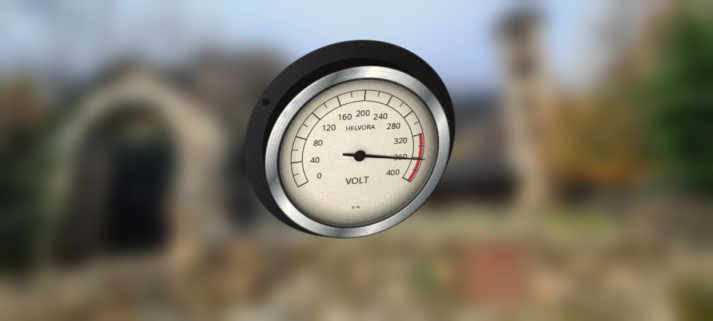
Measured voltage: **360** V
